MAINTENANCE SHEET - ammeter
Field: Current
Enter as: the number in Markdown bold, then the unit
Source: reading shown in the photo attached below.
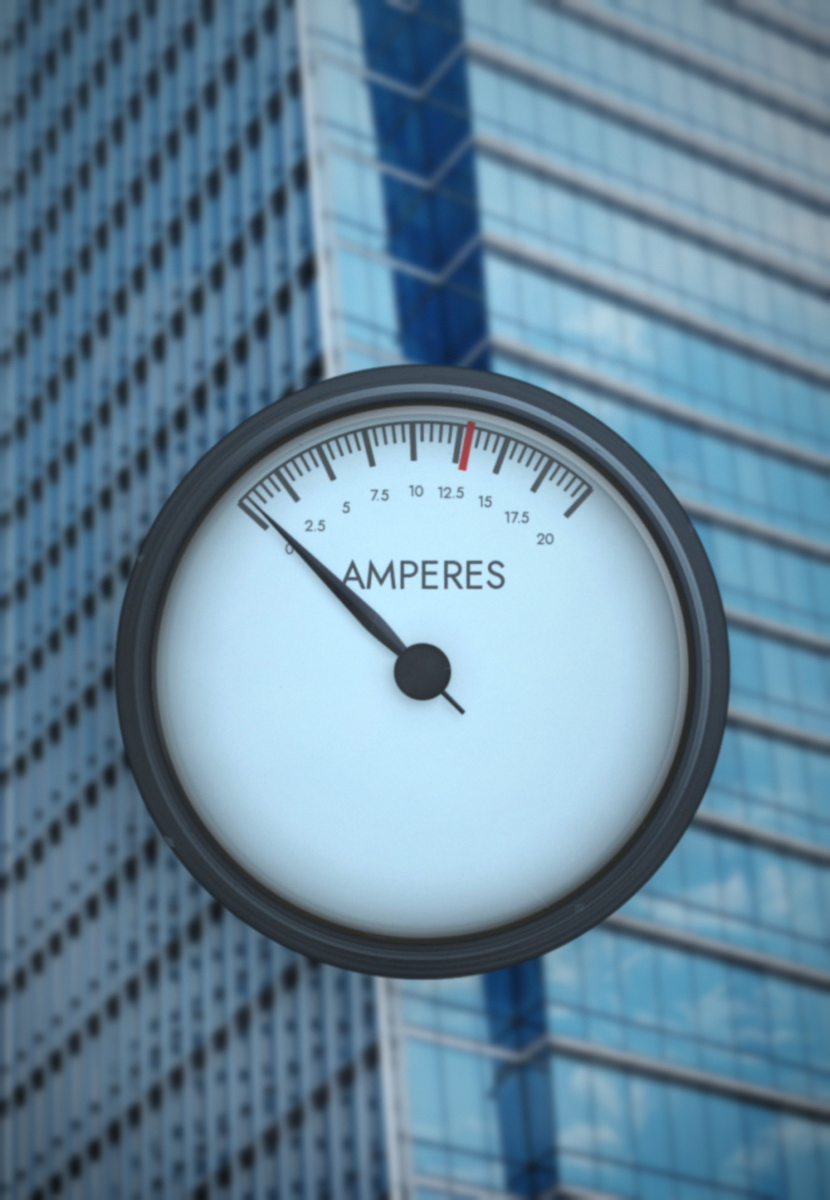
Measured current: **0.5** A
